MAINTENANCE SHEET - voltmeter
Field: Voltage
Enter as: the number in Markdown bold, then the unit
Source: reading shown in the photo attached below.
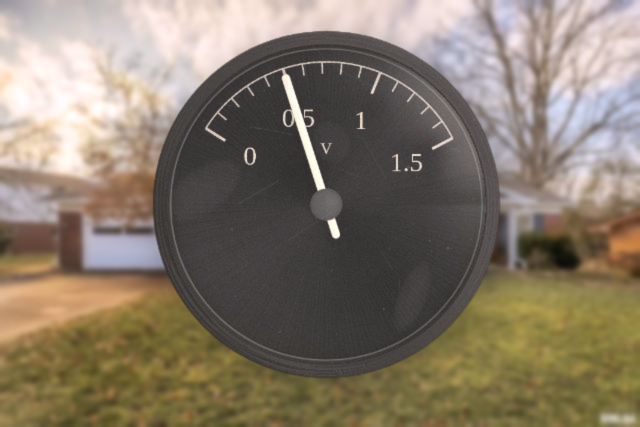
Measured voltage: **0.5** V
